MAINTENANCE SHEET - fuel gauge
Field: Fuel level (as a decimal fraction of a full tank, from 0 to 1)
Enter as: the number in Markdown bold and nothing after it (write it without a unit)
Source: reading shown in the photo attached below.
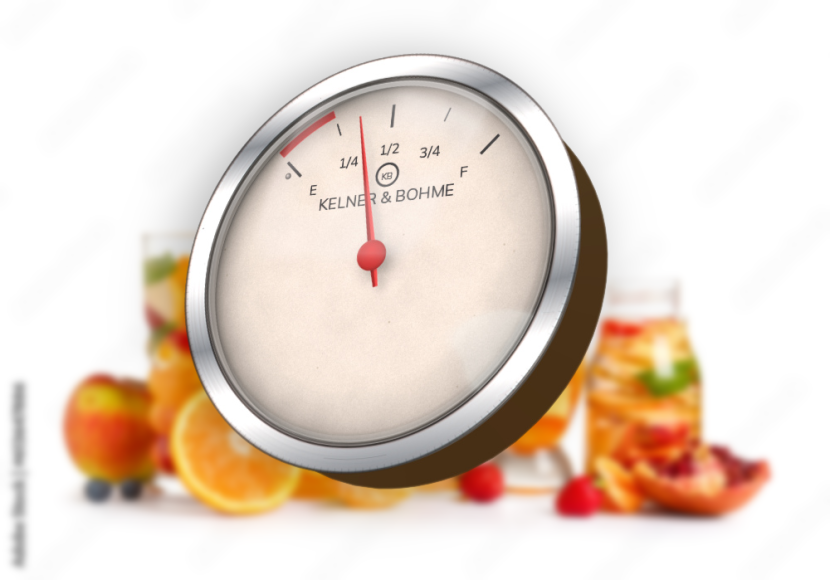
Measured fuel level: **0.375**
